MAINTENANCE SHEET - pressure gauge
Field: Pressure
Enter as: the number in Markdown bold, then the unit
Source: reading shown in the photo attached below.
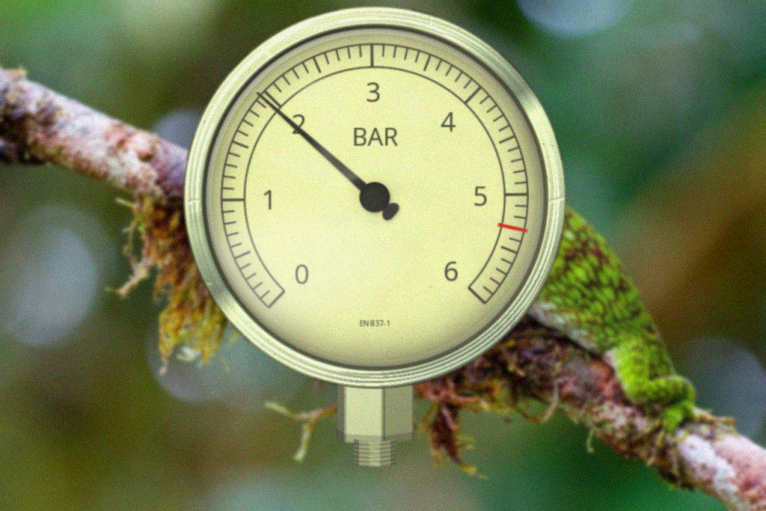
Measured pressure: **1.95** bar
